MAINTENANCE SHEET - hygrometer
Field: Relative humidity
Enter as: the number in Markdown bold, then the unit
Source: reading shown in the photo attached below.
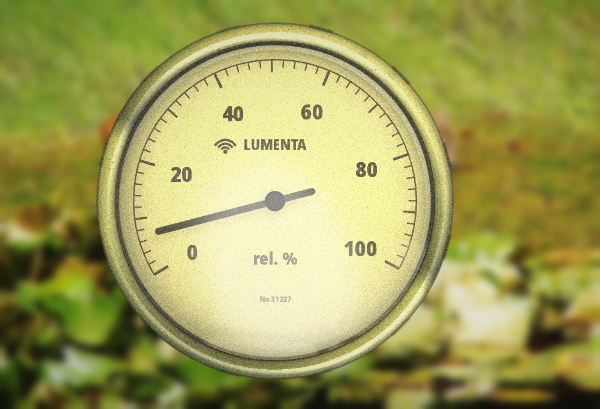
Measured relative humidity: **7** %
